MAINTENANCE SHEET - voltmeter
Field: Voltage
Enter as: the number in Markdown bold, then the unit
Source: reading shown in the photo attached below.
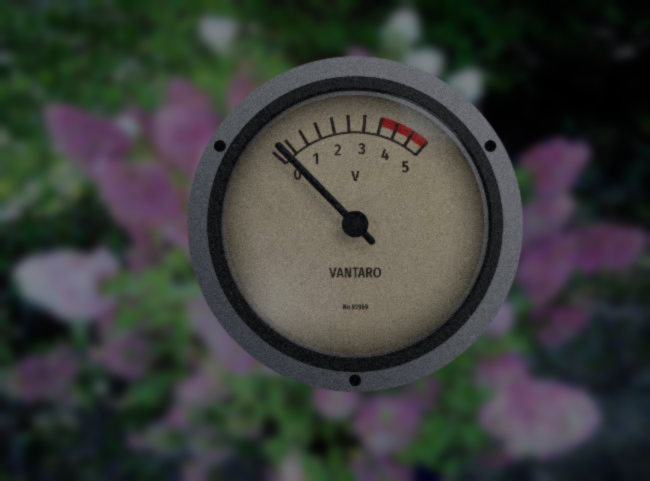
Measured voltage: **0.25** V
